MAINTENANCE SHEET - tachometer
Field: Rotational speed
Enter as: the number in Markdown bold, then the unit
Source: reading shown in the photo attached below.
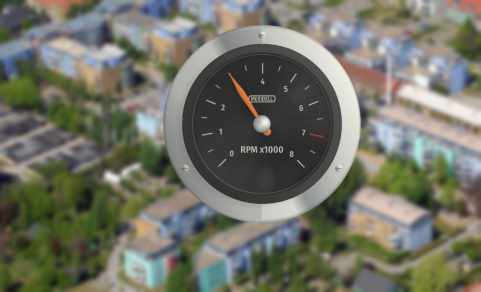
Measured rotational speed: **3000** rpm
